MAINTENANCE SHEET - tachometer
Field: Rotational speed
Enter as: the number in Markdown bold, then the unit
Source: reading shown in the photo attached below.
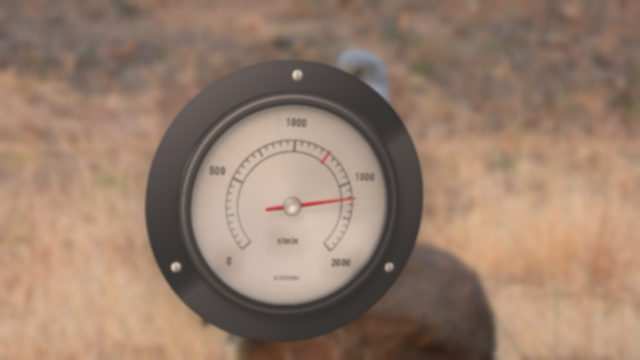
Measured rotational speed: **1600** rpm
